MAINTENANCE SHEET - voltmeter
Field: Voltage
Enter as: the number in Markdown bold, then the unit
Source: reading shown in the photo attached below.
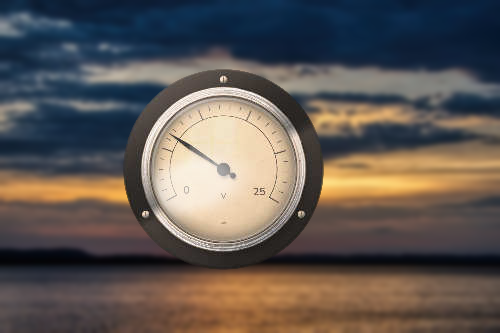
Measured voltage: **6.5** V
